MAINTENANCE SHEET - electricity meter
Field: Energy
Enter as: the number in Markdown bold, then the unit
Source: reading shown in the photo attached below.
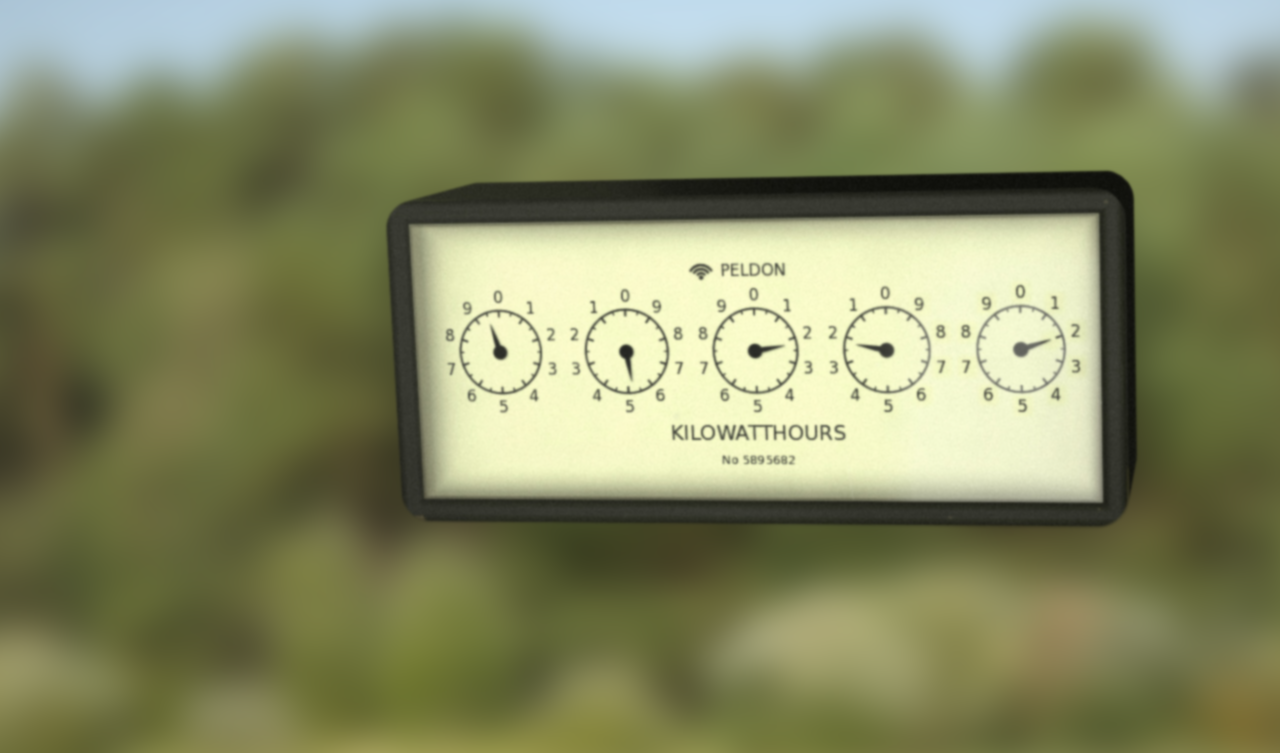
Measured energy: **95222** kWh
